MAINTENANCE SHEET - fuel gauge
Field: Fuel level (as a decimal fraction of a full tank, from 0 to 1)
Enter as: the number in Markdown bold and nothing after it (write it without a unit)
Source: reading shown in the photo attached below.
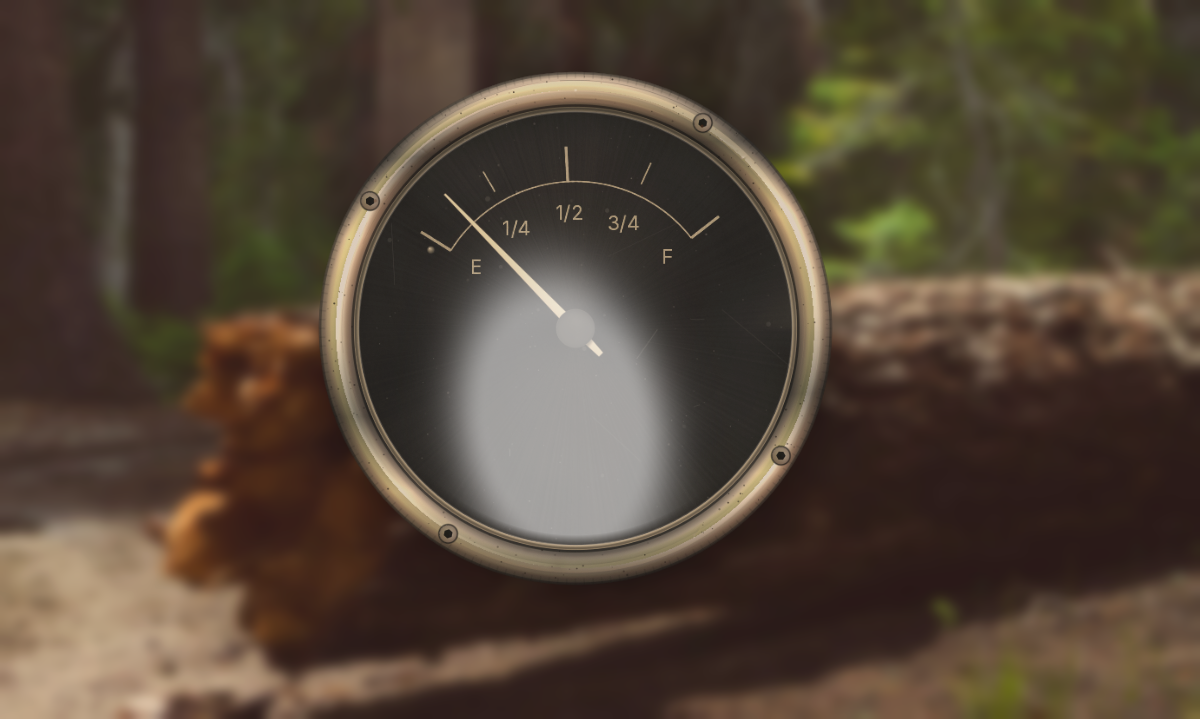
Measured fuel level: **0.125**
